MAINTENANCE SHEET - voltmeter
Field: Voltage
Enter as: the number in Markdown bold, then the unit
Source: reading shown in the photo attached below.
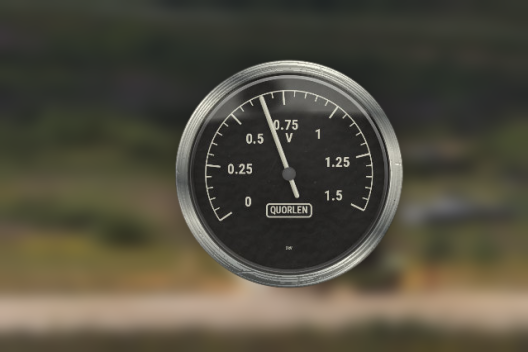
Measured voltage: **0.65** V
